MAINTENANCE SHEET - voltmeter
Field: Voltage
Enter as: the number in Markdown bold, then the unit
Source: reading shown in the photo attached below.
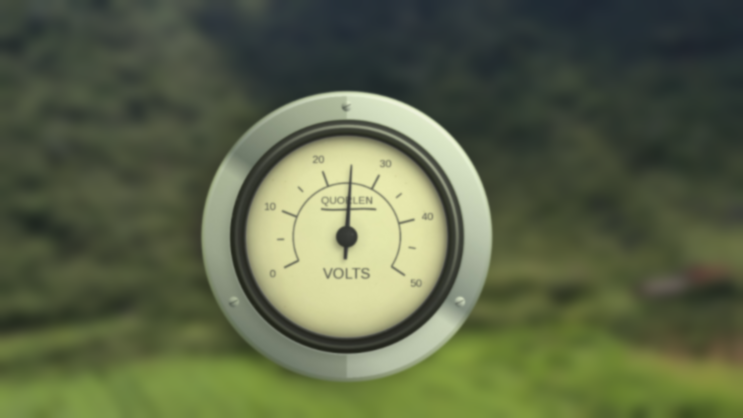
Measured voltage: **25** V
